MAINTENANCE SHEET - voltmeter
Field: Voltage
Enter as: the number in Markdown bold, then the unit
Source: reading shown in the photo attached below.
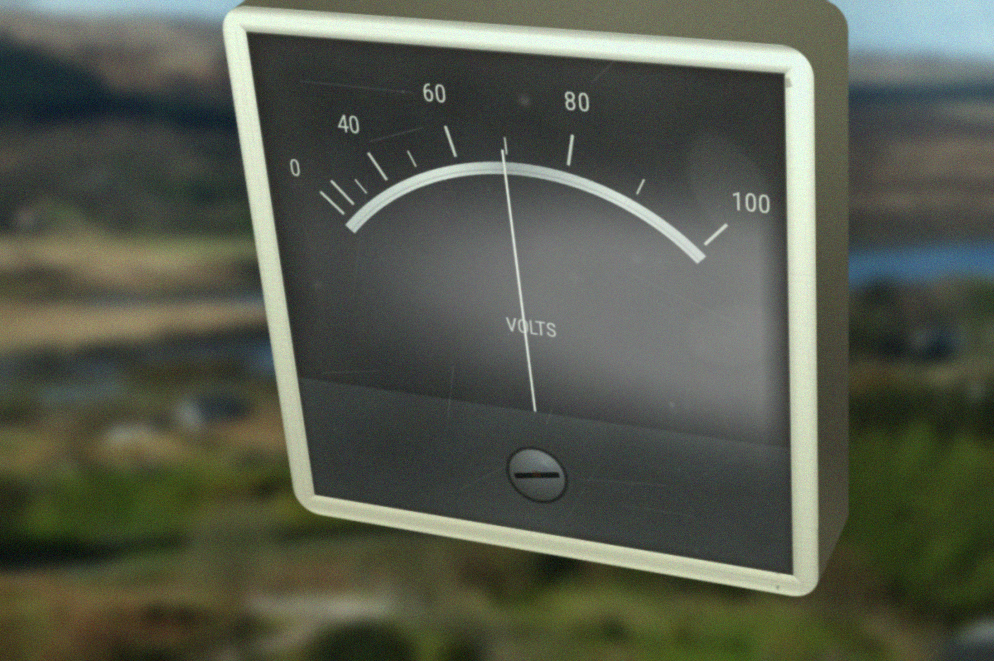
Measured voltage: **70** V
